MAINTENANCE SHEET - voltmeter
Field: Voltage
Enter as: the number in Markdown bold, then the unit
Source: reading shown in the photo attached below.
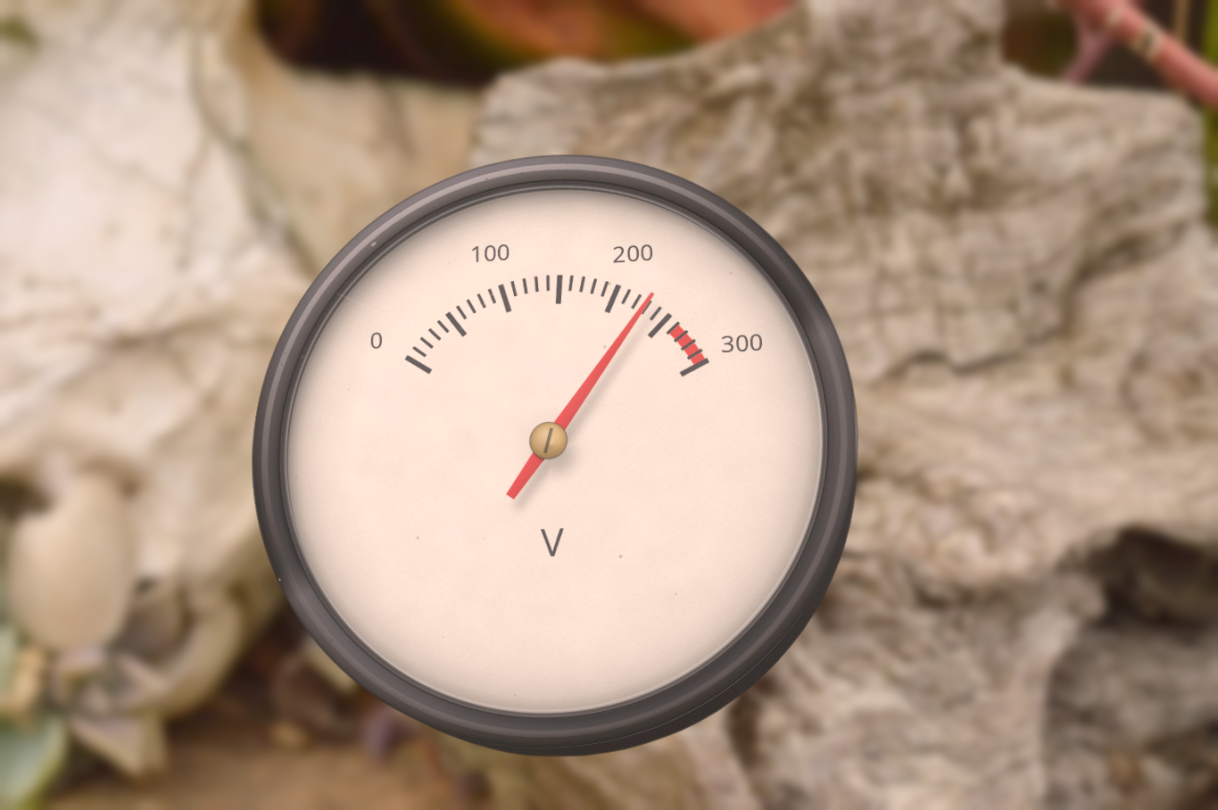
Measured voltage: **230** V
